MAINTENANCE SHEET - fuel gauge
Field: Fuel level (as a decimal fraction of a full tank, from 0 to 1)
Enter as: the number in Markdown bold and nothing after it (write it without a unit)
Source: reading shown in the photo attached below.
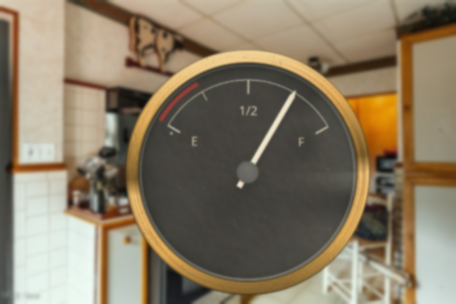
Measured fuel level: **0.75**
